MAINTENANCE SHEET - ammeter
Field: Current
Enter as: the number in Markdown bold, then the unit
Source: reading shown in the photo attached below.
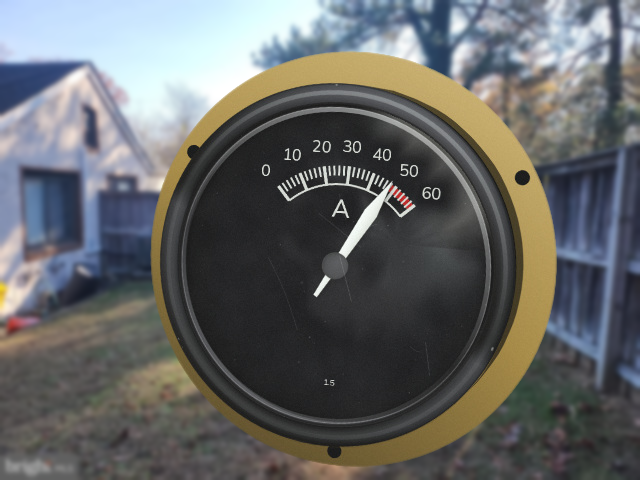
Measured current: **48** A
